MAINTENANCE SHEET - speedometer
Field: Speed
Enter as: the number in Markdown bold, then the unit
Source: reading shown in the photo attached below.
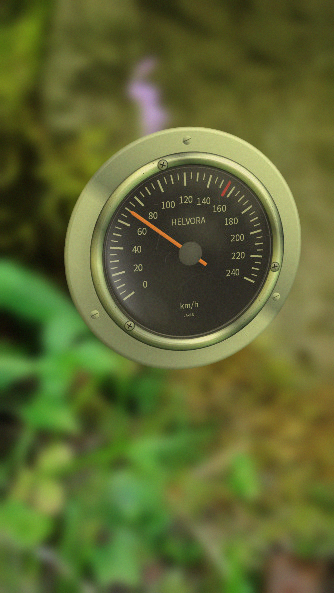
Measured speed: **70** km/h
